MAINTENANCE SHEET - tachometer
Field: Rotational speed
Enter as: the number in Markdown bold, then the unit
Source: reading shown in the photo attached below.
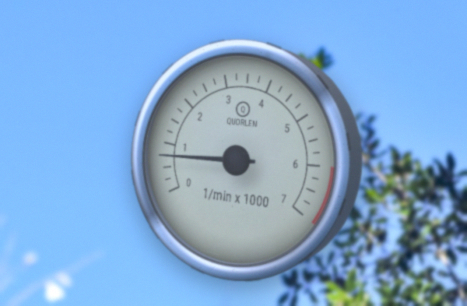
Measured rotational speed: **750** rpm
